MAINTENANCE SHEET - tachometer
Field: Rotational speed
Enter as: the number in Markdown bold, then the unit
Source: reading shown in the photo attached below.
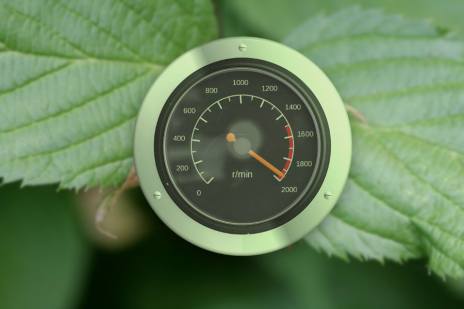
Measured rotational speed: **1950** rpm
